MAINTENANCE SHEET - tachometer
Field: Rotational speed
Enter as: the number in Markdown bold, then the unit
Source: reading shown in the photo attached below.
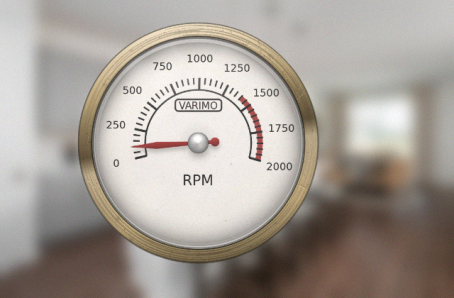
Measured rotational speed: **100** rpm
